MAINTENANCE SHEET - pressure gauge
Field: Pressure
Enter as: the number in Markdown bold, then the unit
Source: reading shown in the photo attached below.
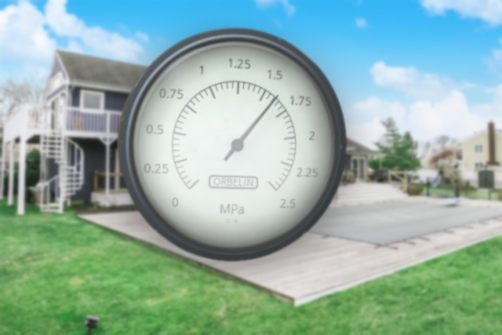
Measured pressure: **1.6** MPa
